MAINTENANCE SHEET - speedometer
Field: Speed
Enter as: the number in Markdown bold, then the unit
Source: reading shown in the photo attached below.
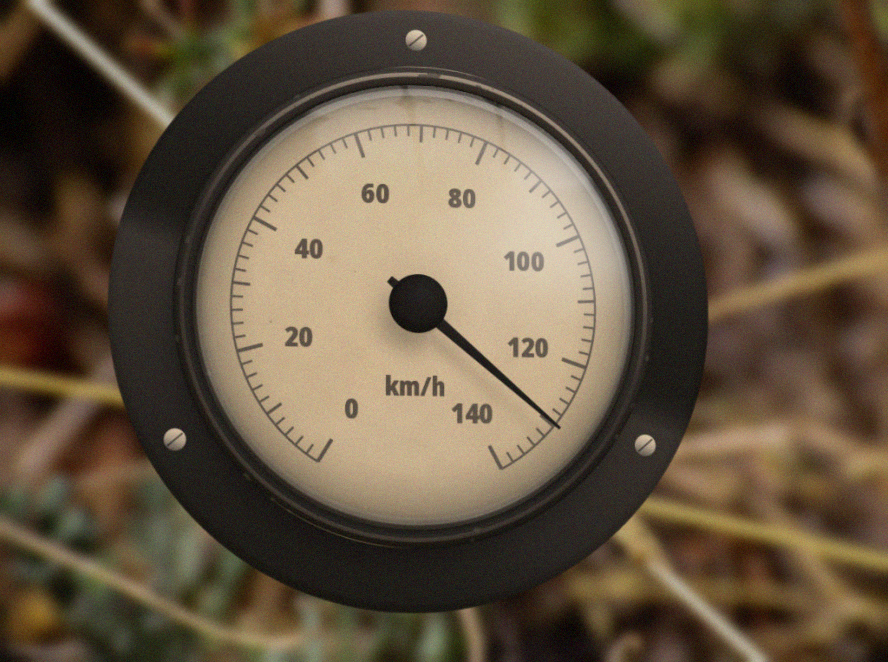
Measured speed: **130** km/h
